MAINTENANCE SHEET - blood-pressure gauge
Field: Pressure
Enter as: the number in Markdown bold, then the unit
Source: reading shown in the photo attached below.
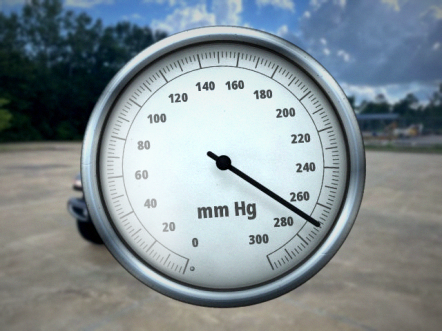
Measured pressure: **270** mmHg
